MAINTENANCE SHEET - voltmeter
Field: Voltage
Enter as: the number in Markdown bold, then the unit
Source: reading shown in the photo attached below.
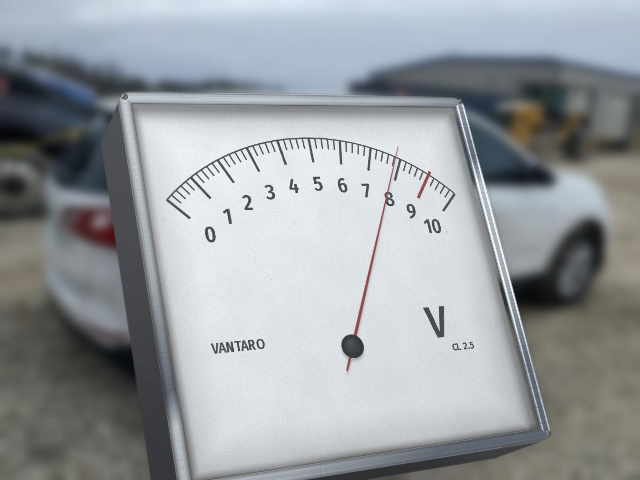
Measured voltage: **7.8** V
